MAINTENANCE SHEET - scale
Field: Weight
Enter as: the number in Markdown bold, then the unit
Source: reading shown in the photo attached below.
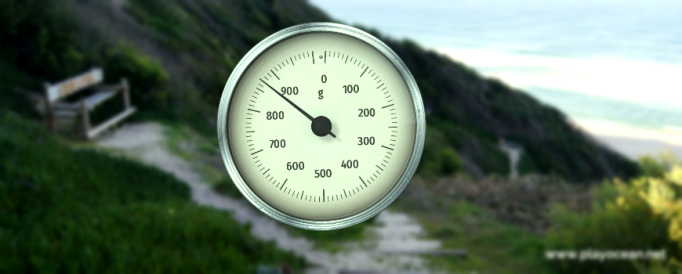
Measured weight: **870** g
